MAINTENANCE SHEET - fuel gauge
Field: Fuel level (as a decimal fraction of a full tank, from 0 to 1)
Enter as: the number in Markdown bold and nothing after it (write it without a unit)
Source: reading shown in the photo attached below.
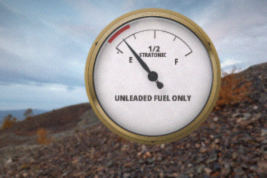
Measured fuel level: **0.125**
